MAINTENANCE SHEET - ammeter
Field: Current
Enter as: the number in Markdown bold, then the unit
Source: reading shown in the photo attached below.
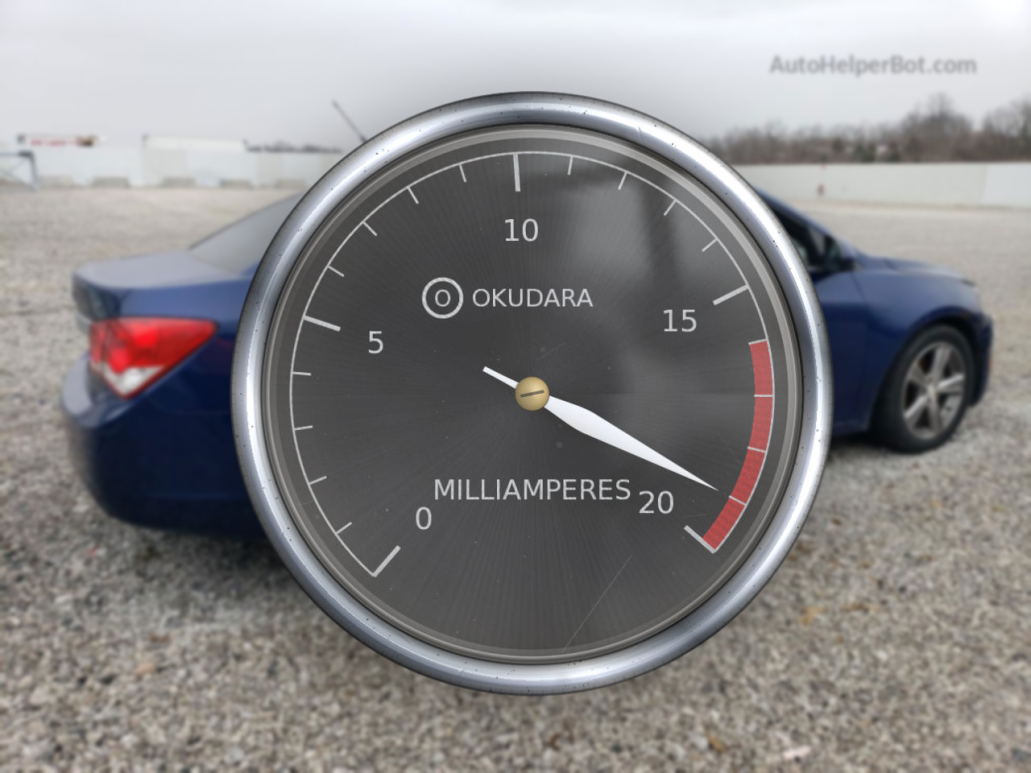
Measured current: **19** mA
